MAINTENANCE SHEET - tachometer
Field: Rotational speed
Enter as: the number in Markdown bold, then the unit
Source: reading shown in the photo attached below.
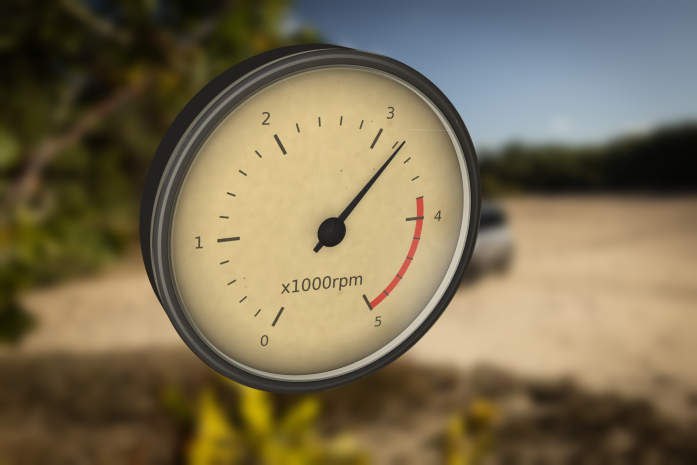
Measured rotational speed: **3200** rpm
